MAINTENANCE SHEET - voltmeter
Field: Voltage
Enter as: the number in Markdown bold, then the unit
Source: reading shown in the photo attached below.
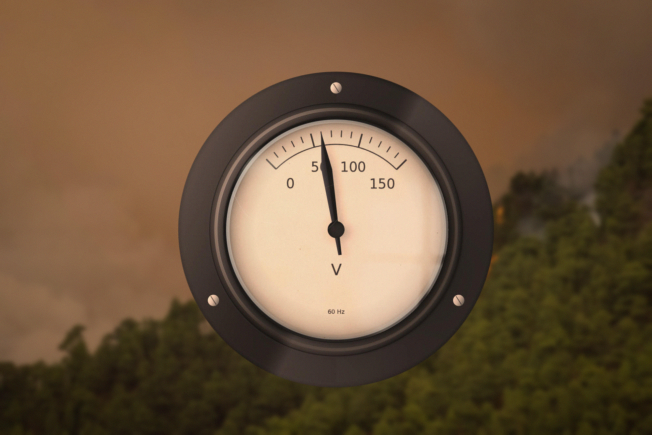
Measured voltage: **60** V
